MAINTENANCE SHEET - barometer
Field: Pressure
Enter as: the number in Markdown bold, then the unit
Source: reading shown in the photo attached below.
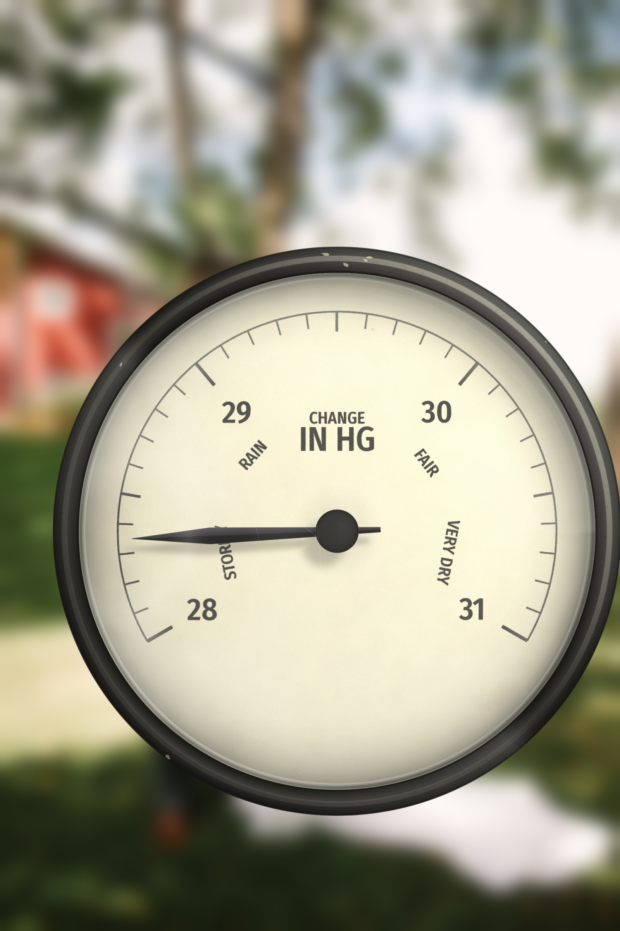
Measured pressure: **28.35** inHg
